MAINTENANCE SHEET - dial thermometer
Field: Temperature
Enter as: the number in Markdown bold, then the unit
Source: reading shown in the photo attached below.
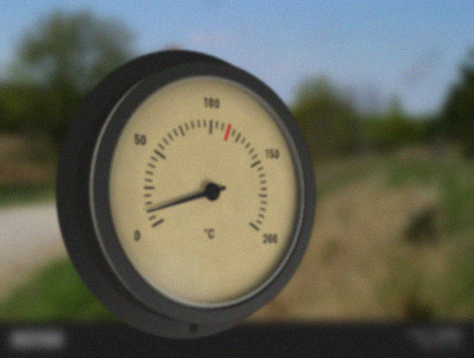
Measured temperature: **10** °C
